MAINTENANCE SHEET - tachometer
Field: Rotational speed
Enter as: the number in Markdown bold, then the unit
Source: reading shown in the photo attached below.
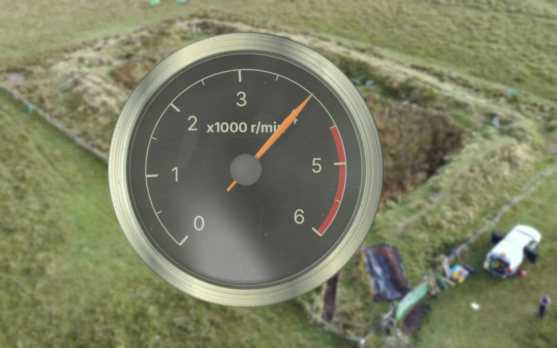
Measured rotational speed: **4000** rpm
